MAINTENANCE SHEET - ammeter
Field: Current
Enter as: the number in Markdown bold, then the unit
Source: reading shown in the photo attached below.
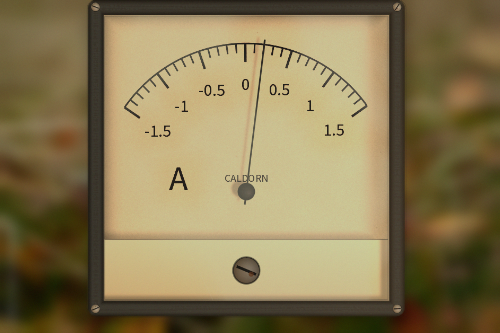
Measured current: **0.2** A
